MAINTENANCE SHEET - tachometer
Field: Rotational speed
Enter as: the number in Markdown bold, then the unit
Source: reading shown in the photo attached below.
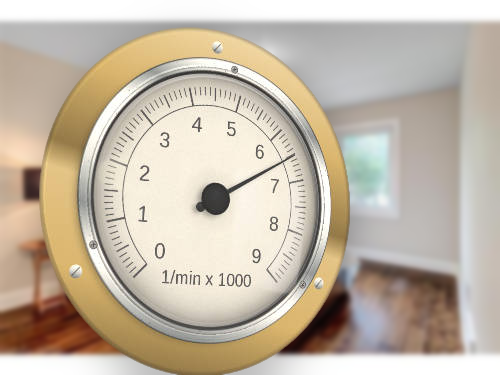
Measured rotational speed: **6500** rpm
